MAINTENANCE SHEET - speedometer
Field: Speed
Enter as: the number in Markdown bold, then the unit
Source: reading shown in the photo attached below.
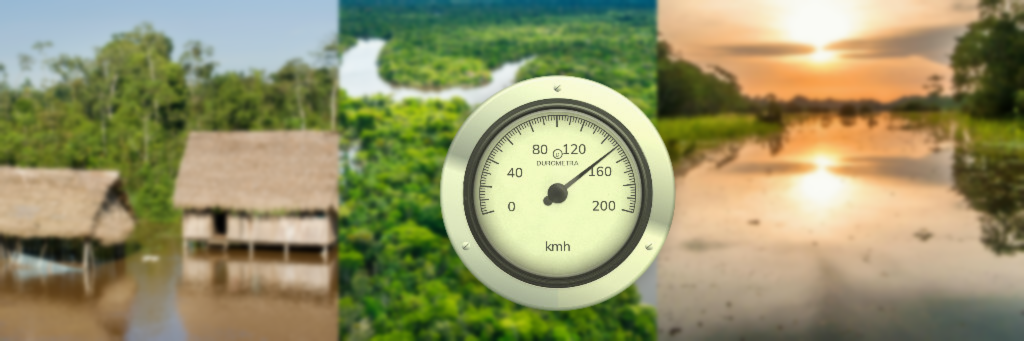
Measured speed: **150** km/h
